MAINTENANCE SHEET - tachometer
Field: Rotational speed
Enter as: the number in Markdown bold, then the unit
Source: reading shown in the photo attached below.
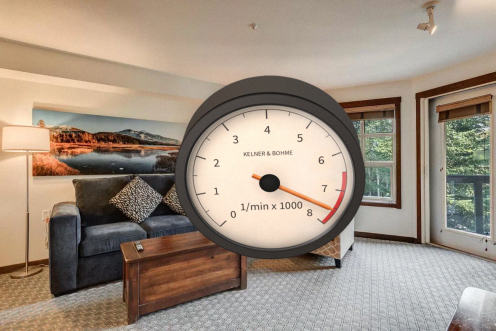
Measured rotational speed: **7500** rpm
